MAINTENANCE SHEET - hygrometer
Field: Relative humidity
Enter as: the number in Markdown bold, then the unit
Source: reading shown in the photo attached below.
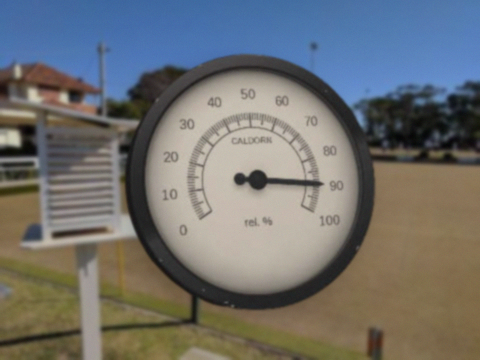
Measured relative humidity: **90** %
